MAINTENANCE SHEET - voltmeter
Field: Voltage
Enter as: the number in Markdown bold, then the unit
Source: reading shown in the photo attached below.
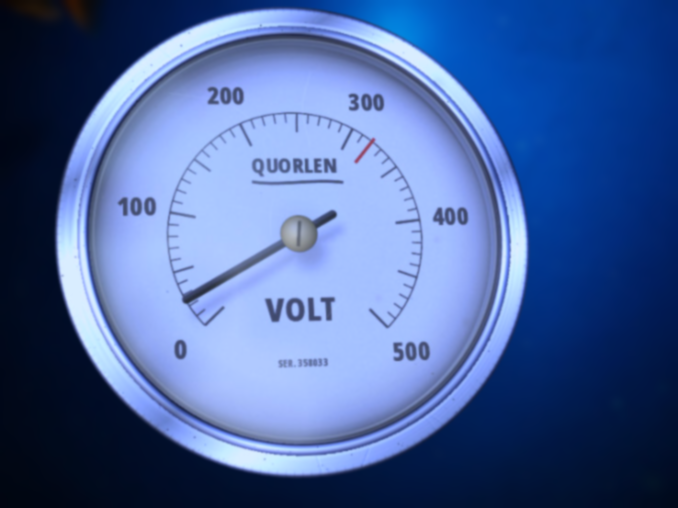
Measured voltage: **25** V
